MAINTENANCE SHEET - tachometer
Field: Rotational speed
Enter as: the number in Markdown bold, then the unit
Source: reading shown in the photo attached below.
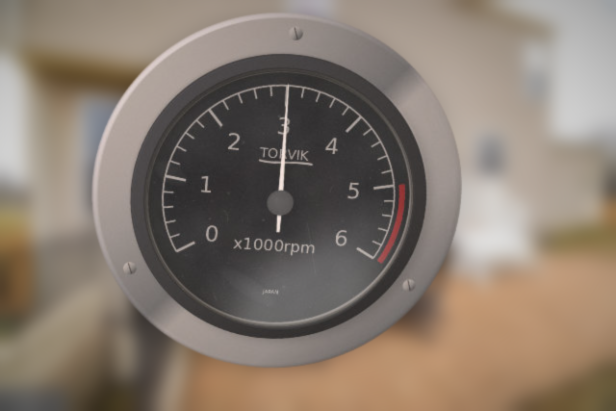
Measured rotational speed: **3000** rpm
